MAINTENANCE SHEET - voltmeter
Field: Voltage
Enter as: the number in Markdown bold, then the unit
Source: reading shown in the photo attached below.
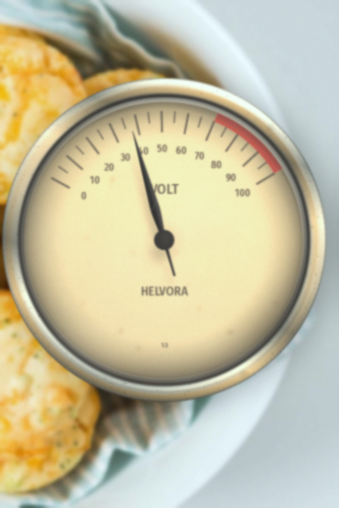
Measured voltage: **37.5** V
